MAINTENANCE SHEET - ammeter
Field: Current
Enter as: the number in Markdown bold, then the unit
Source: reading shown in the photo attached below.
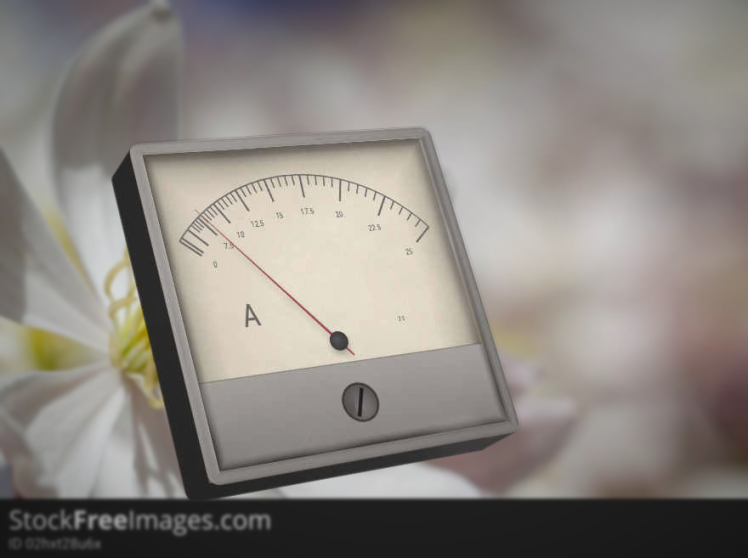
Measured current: **7.5** A
